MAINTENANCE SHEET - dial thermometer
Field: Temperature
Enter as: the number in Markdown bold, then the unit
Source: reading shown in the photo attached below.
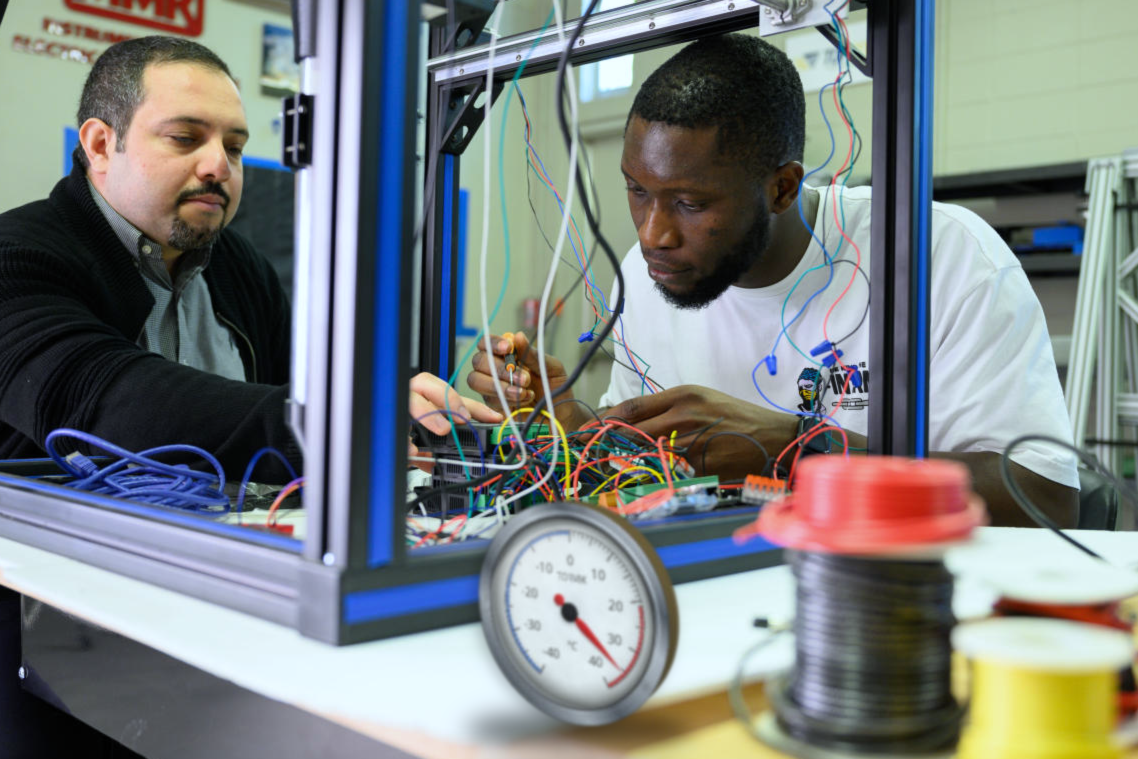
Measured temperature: **35** °C
